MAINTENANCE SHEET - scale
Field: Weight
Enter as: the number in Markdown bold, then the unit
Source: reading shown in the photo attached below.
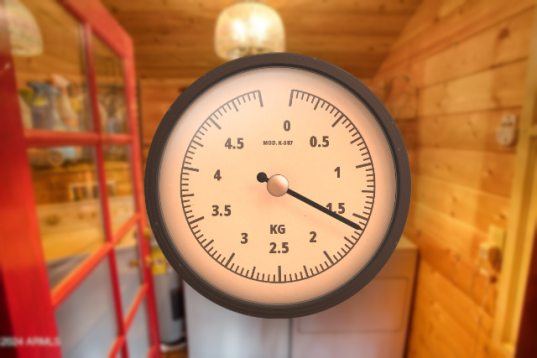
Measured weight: **1.6** kg
